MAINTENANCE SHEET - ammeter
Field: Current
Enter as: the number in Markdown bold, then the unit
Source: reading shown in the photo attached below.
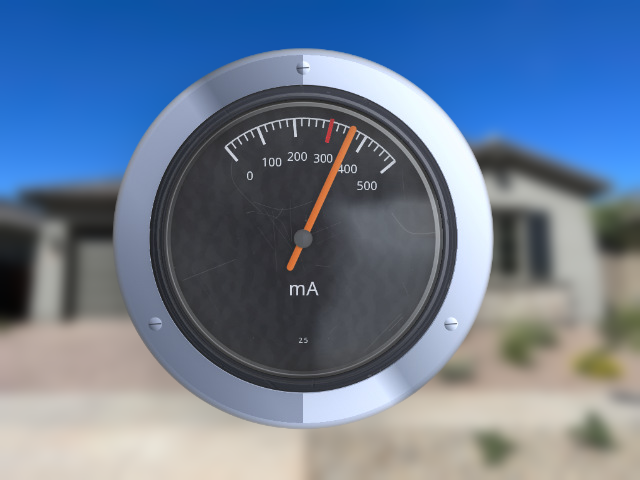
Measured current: **360** mA
